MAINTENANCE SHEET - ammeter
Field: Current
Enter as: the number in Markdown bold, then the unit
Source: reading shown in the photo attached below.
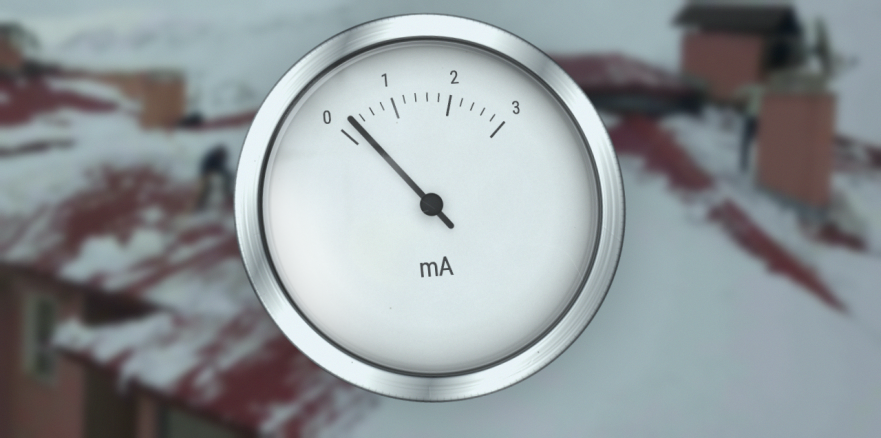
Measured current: **0.2** mA
